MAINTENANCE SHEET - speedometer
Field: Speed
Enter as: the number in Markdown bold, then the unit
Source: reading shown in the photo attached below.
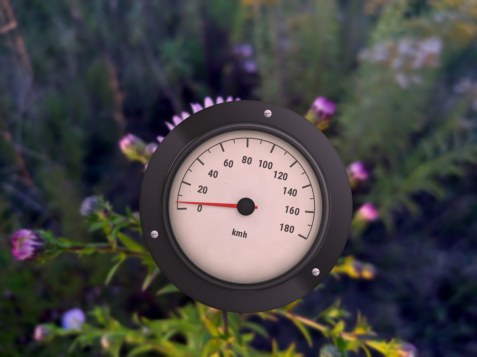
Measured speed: **5** km/h
